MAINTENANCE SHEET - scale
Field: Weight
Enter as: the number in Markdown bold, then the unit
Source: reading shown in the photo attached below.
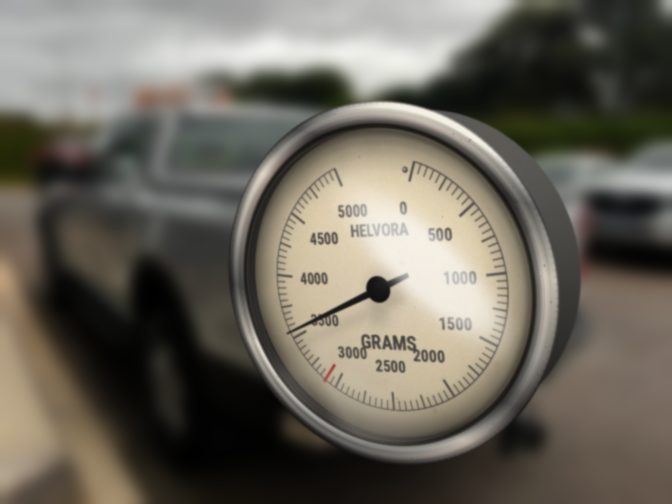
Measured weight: **3550** g
